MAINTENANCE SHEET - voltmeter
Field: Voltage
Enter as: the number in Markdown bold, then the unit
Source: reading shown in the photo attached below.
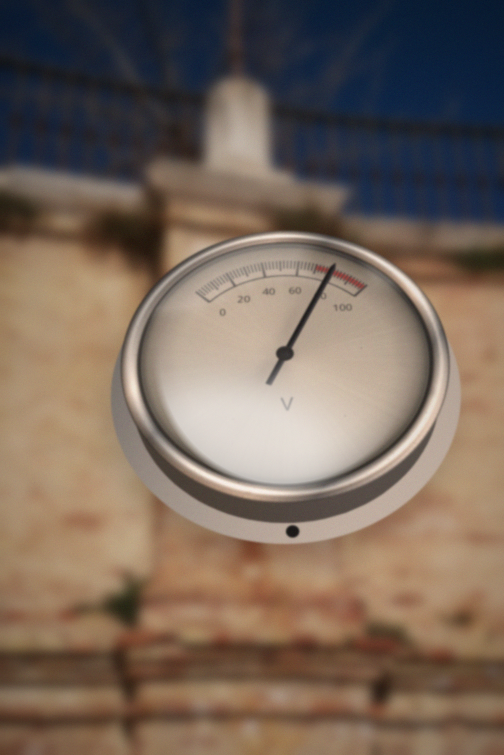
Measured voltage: **80** V
